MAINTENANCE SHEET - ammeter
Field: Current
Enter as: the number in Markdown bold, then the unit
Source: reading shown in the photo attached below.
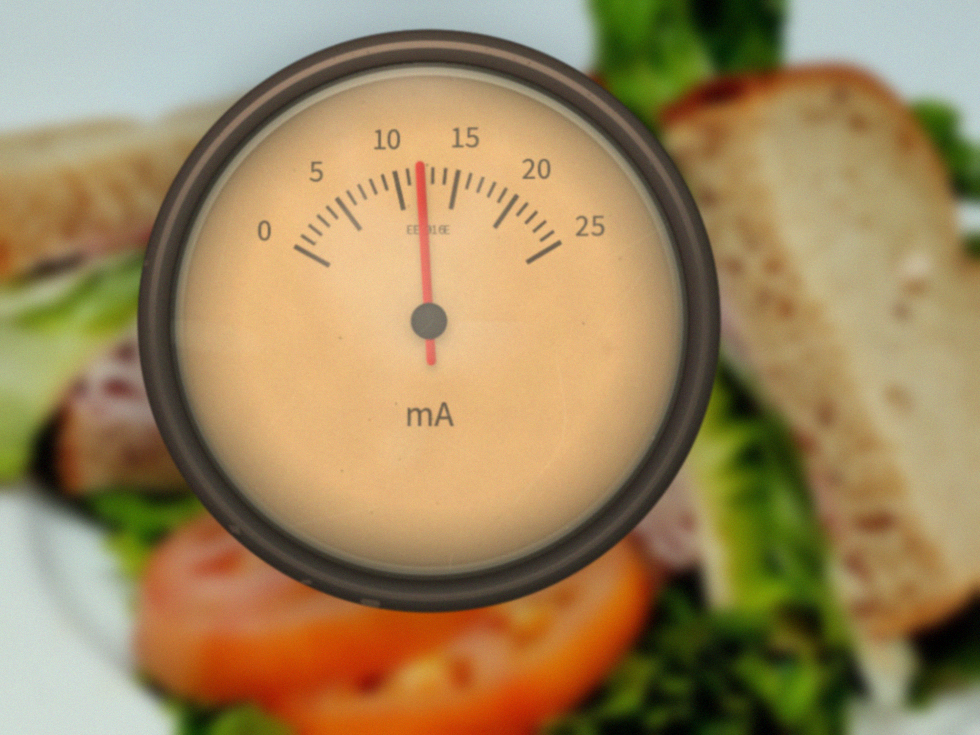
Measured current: **12** mA
